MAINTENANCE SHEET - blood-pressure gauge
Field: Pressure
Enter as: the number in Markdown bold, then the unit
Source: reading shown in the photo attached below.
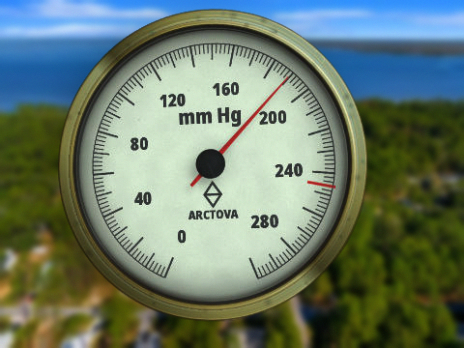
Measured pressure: **190** mmHg
